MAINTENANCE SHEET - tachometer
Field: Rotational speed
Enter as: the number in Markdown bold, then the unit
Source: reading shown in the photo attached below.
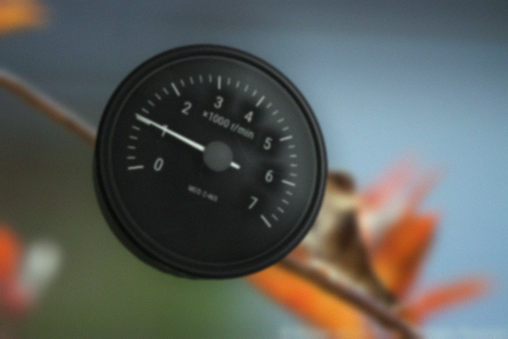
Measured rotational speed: **1000** rpm
